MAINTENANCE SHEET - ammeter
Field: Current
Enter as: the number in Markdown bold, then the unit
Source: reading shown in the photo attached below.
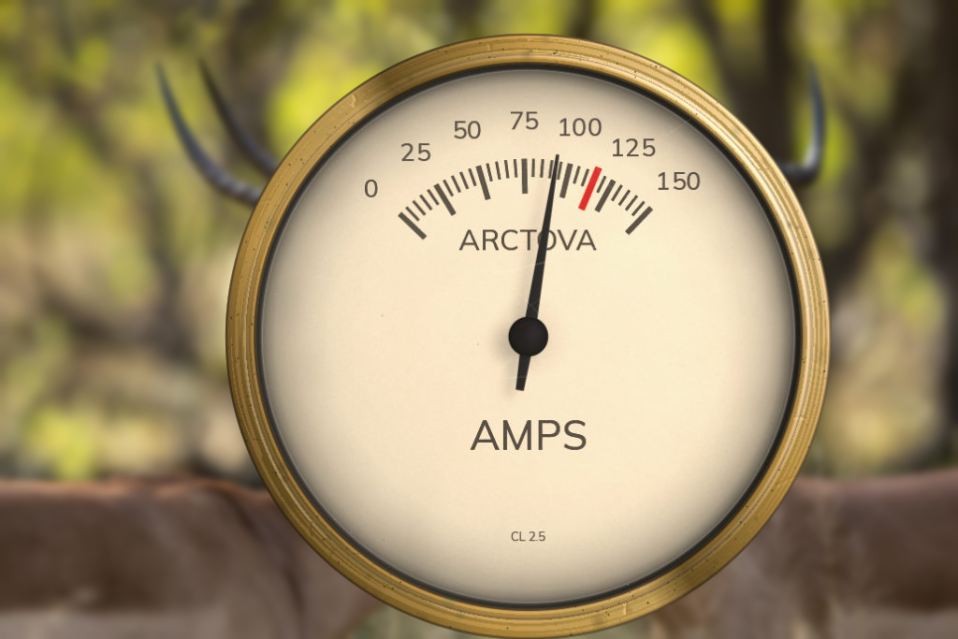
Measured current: **92.5** A
